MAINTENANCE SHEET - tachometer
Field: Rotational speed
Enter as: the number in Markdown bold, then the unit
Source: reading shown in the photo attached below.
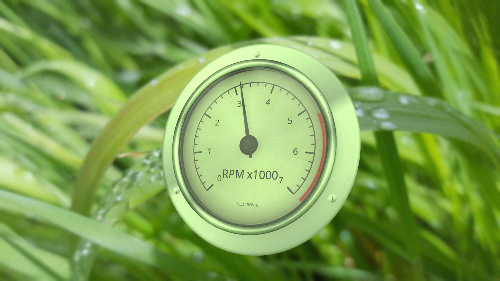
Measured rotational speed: **3200** rpm
